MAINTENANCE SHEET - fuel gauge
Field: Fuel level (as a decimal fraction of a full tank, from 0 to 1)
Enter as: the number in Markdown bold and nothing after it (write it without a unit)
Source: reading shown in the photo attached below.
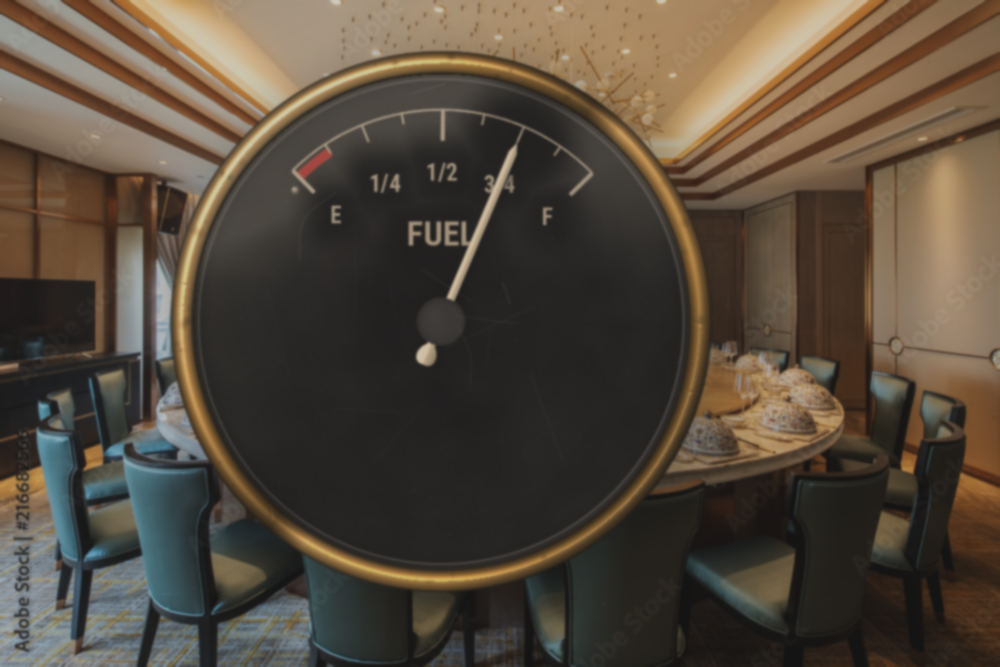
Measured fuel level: **0.75**
